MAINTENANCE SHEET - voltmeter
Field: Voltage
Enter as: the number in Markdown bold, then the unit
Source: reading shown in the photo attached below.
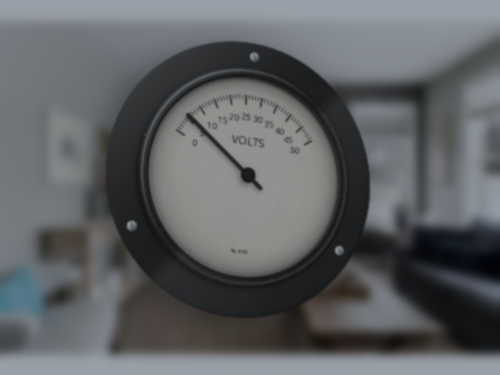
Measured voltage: **5** V
